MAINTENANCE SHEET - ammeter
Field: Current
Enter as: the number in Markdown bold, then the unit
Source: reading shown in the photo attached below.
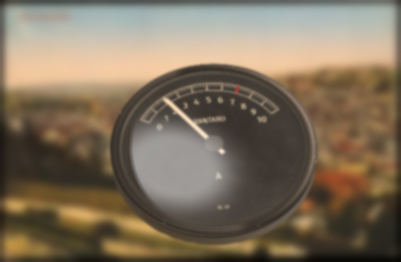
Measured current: **2** A
